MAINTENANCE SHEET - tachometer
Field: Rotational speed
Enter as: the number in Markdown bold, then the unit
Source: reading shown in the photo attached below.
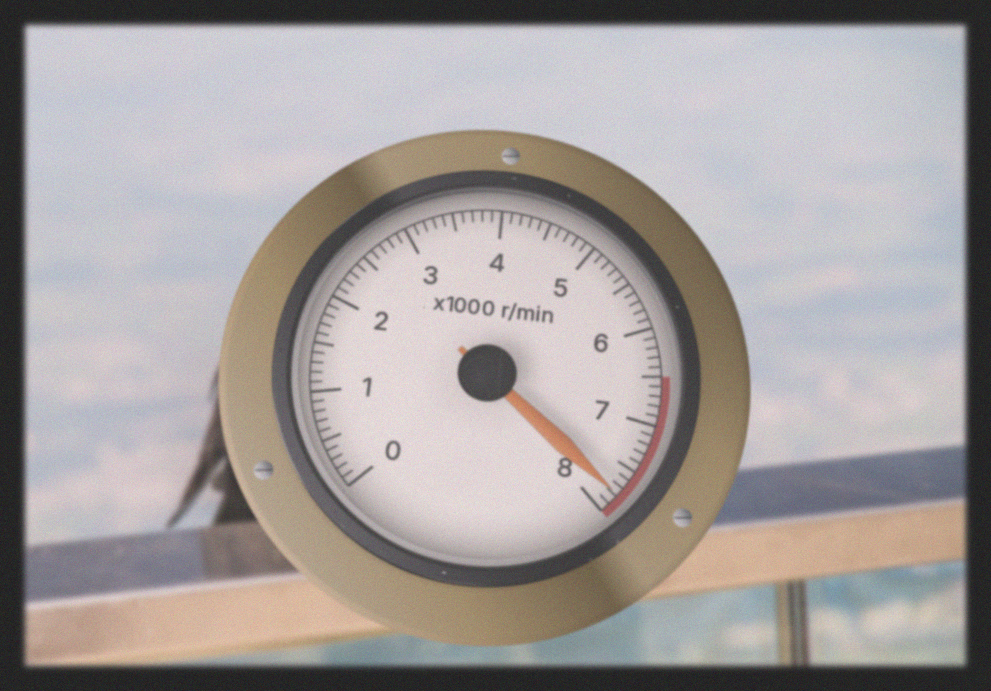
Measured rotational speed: **7800** rpm
